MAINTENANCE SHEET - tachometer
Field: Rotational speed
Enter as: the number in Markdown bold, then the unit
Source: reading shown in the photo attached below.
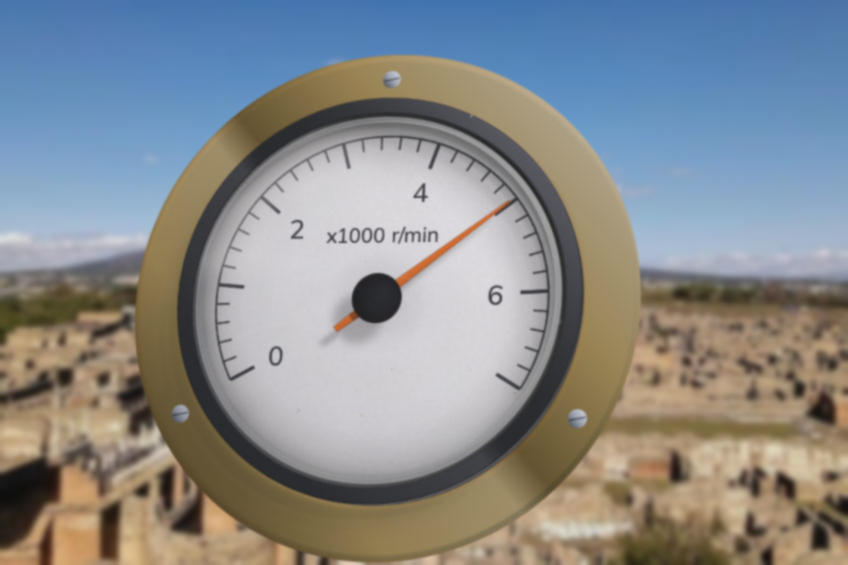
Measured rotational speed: **5000** rpm
